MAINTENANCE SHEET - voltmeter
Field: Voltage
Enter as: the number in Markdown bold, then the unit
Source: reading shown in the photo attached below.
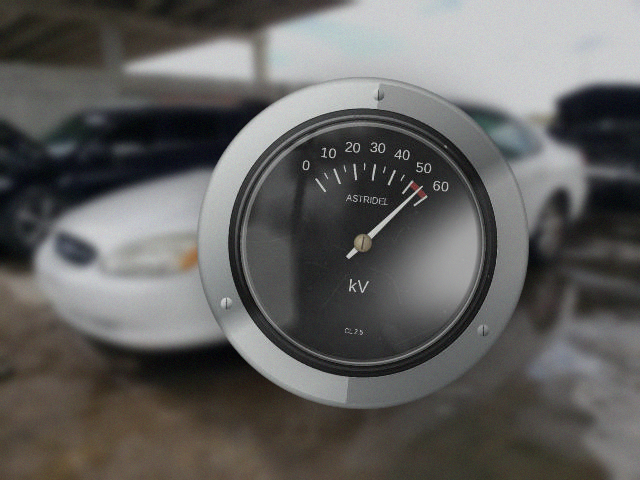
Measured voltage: **55** kV
